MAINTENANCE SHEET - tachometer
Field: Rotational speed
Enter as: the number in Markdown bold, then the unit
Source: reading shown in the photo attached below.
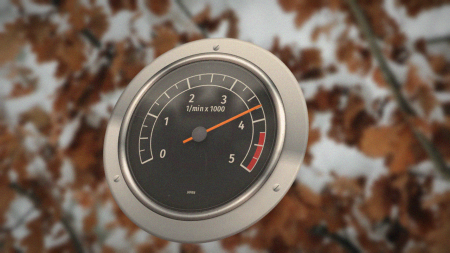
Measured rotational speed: **3750** rpm
